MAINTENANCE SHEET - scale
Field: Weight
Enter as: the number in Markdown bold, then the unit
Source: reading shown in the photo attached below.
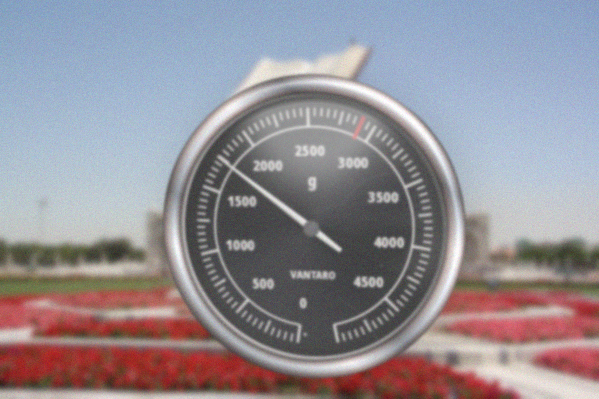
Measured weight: **1750** g
